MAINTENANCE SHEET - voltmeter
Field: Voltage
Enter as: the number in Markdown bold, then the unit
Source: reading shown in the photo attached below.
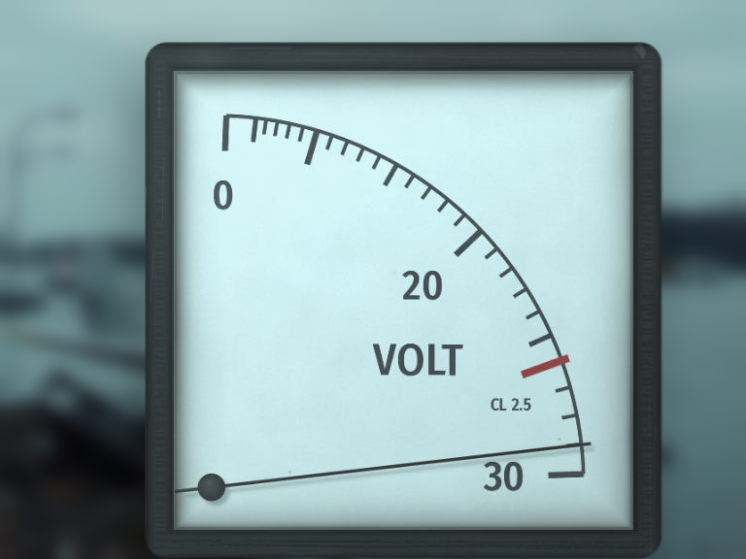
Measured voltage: **29** V
